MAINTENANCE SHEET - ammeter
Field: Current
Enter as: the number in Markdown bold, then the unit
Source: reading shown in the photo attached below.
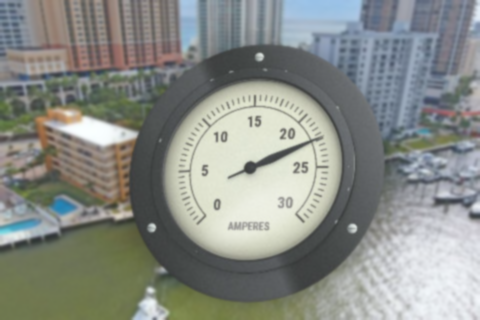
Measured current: **22.5** A
